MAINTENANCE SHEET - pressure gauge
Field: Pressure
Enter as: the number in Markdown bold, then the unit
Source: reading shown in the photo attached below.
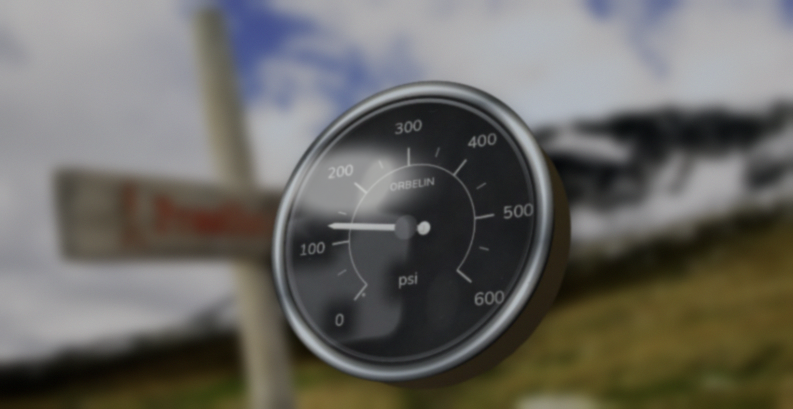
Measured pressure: **125** psi
